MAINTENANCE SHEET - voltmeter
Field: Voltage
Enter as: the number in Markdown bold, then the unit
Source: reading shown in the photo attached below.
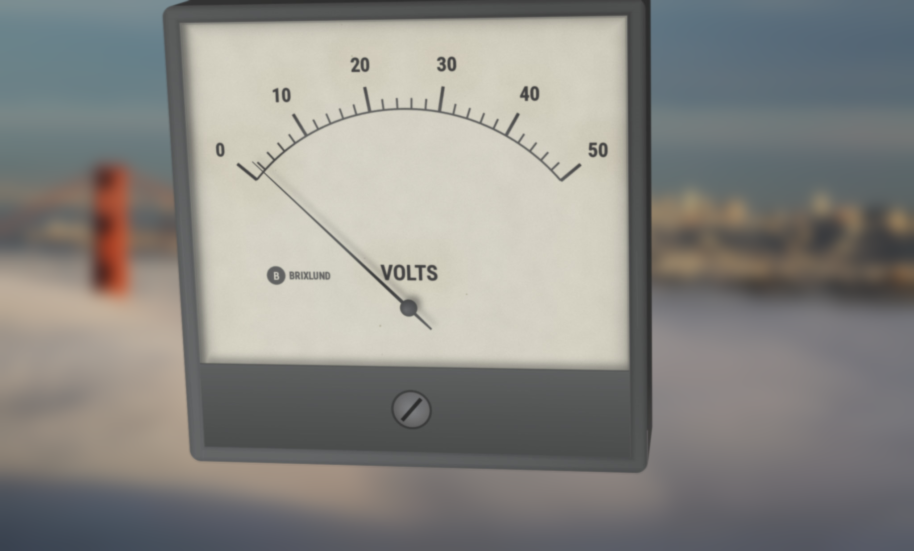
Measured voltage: **2** V
